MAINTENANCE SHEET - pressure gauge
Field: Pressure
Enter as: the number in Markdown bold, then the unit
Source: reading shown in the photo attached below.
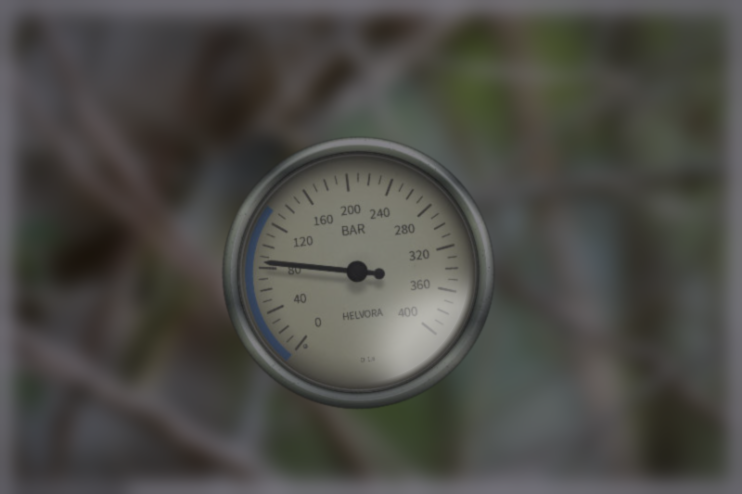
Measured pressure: **85** bar
